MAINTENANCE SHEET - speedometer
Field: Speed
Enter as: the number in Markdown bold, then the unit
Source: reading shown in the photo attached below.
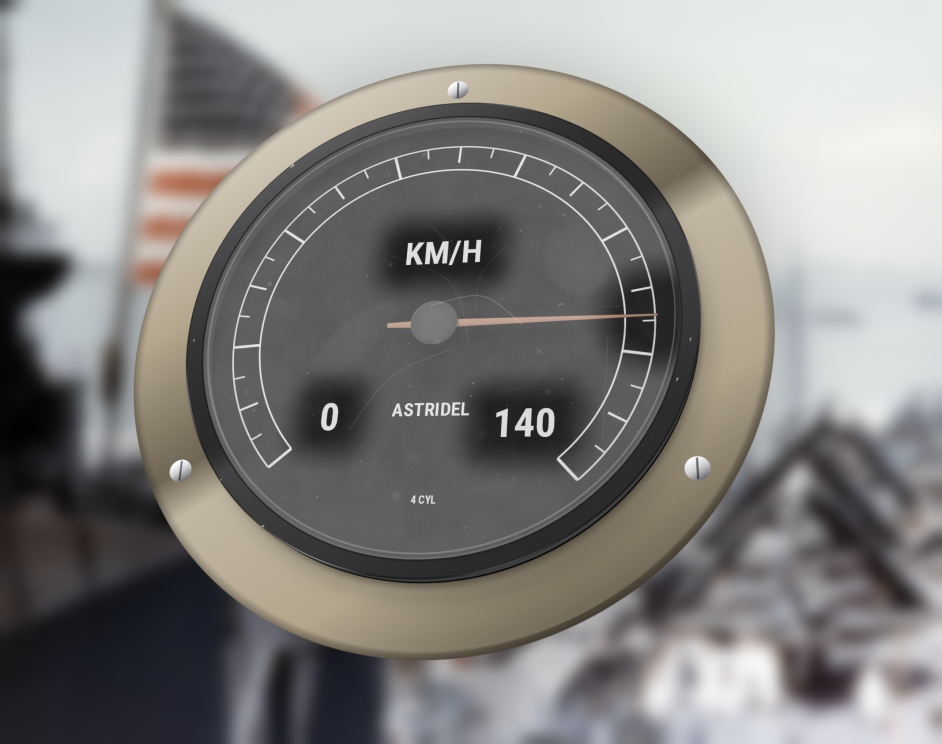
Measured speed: **115** km/h
